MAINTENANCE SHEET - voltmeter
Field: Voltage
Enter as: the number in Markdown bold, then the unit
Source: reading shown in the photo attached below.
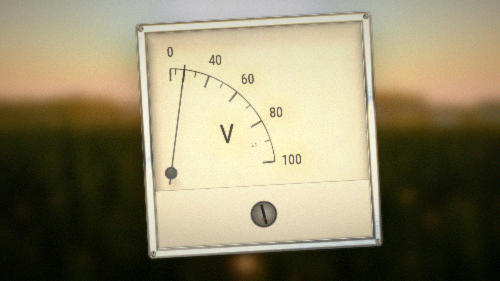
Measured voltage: **20** V
